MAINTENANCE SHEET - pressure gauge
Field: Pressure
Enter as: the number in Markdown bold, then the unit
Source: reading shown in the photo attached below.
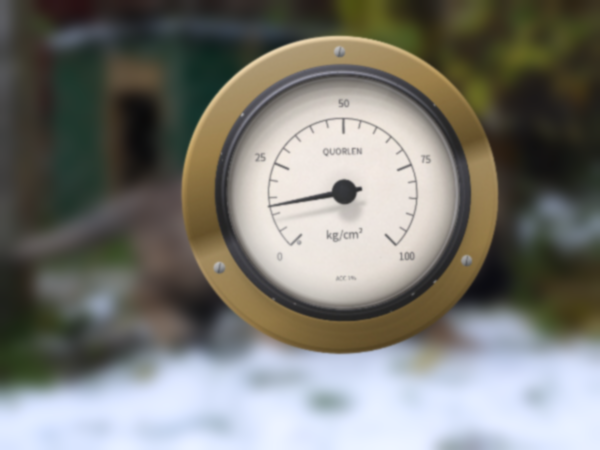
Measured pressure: **12.5** kg/cm²
